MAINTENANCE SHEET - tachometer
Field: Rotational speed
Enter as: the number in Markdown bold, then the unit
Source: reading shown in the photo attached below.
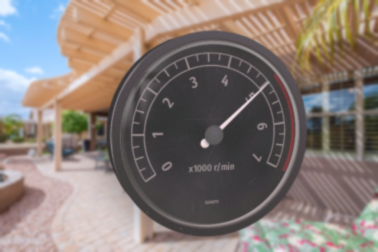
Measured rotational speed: **5000** rpm
